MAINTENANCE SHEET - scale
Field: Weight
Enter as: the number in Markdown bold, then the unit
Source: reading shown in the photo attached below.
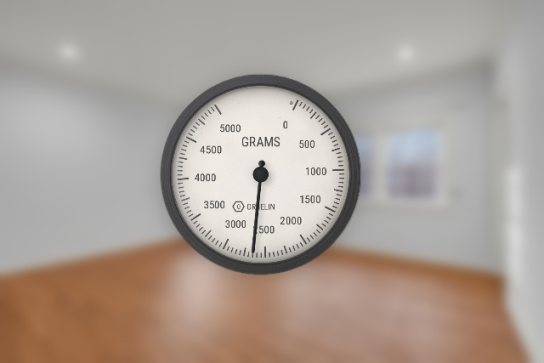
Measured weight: **2650** g
